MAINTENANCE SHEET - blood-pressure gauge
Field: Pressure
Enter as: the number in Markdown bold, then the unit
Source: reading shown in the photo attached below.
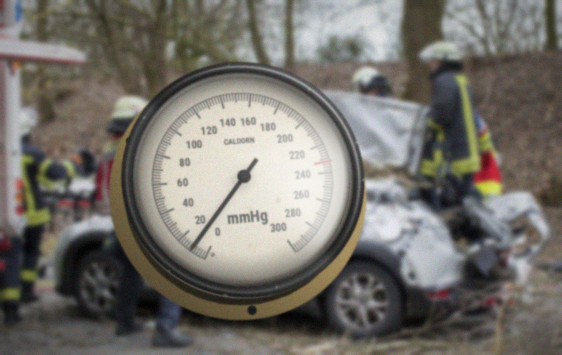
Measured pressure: **10** mmHg
